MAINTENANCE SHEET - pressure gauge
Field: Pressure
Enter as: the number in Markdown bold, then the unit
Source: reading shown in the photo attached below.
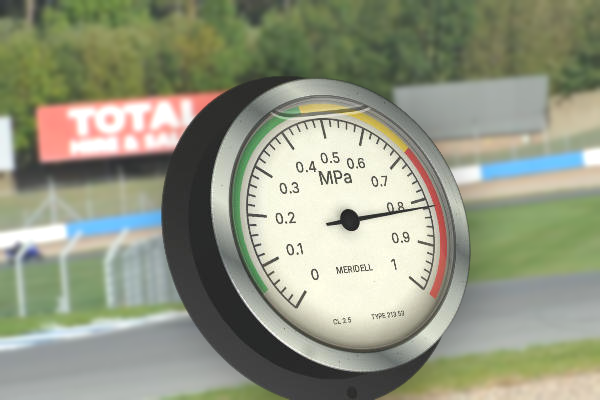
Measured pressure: **0.82** MPa
